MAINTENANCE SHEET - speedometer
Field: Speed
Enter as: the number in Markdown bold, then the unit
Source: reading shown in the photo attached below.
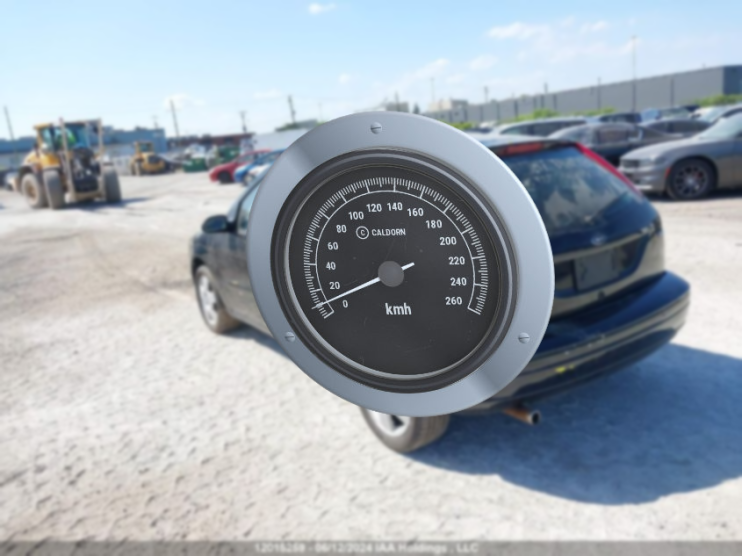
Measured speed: **10** km/h
